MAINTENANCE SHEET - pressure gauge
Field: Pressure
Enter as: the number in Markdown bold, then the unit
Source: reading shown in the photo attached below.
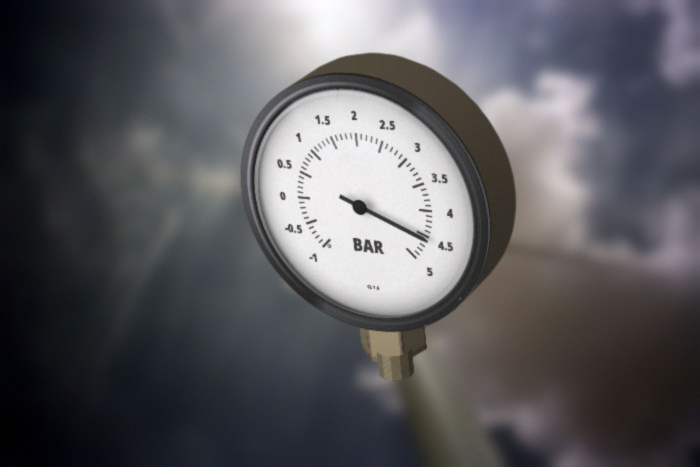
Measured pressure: **4.5** bar
